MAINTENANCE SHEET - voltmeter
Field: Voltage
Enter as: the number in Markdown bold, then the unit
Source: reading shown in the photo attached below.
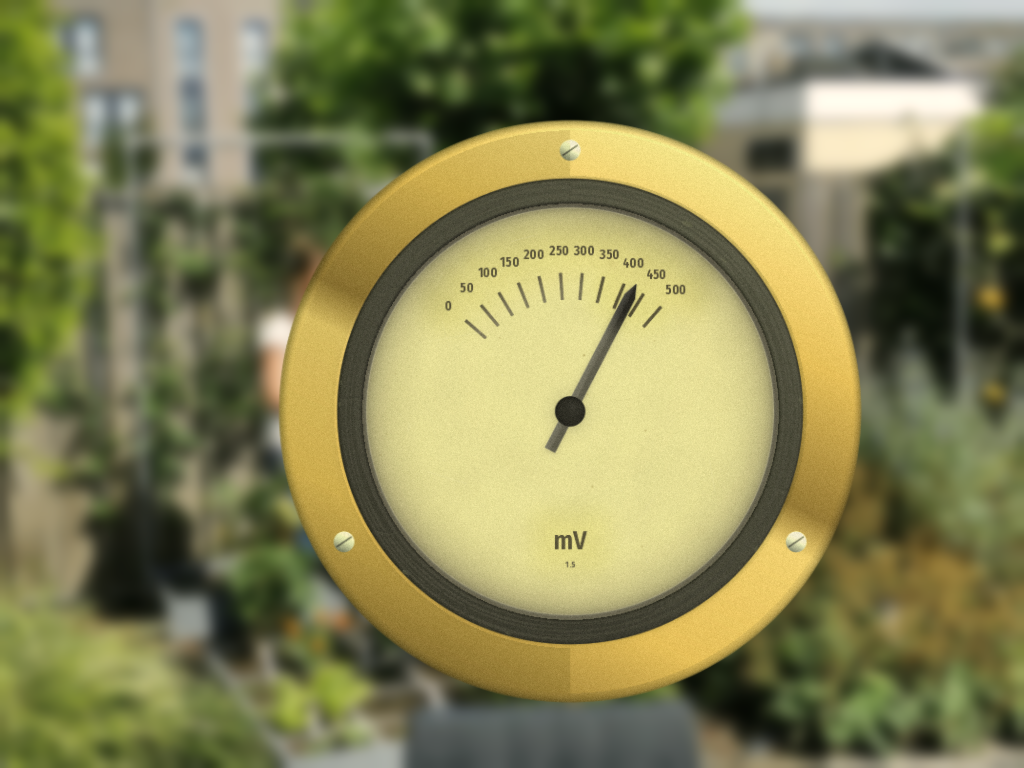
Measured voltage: **425** mV
